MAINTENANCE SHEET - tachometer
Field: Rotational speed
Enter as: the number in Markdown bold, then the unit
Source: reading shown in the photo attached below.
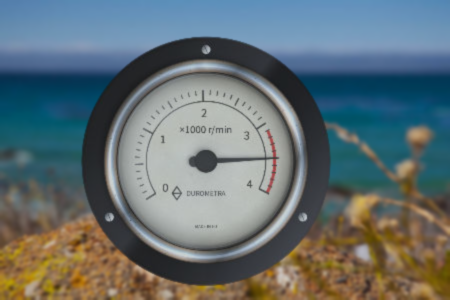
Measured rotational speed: **3500** rpm
